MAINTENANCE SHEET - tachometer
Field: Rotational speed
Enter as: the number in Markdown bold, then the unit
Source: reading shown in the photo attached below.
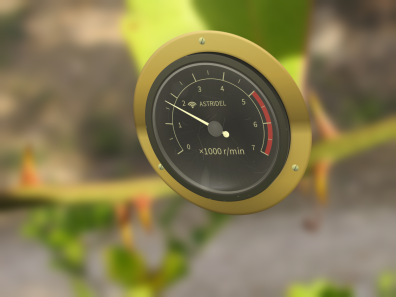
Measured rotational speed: **1750** rpm
